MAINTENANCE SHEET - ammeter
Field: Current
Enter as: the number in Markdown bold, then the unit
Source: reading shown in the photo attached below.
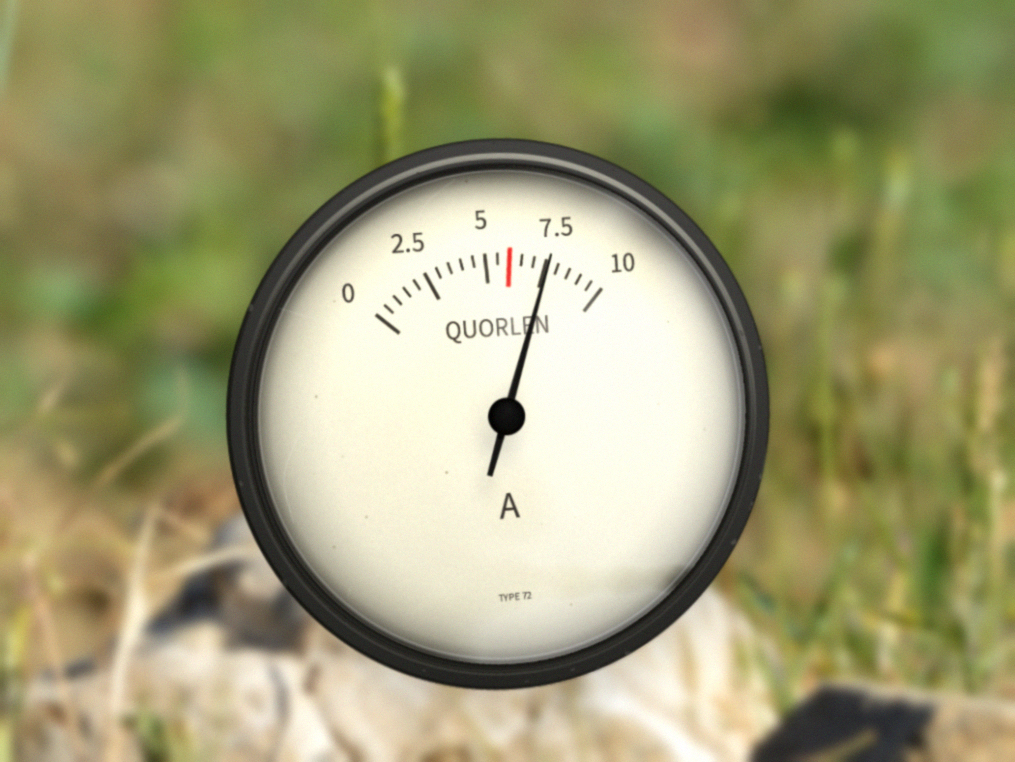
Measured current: **7.5** A
